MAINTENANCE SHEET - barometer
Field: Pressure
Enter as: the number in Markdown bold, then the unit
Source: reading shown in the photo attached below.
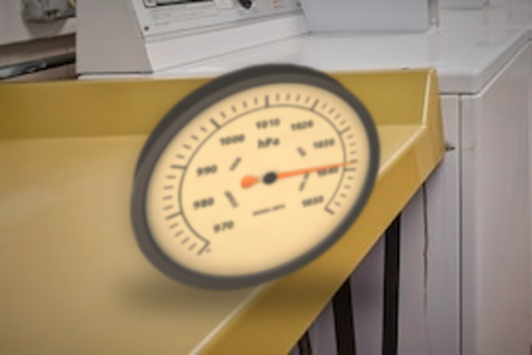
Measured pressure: **1038** hPa
